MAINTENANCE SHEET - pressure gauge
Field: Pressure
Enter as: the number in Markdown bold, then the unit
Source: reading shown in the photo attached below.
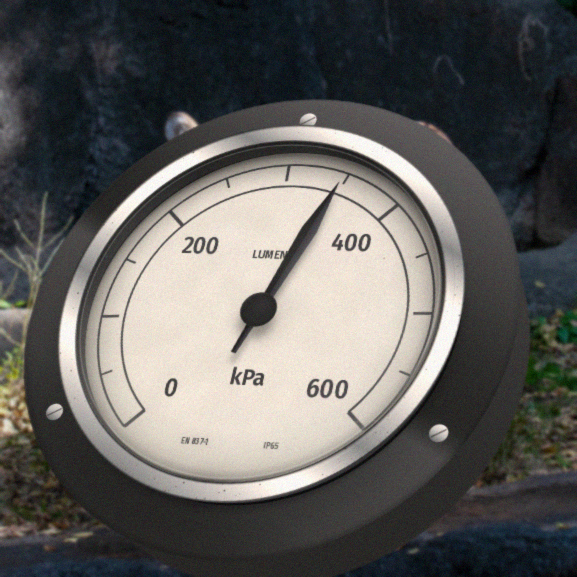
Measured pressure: **350** kPa
